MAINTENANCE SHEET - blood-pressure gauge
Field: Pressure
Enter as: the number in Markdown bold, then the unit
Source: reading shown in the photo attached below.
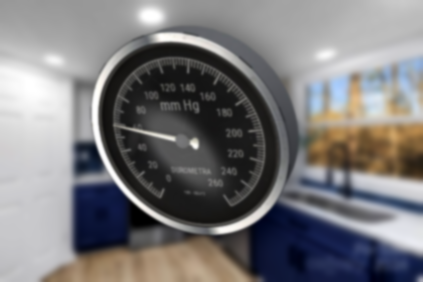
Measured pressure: **60** mmHg
